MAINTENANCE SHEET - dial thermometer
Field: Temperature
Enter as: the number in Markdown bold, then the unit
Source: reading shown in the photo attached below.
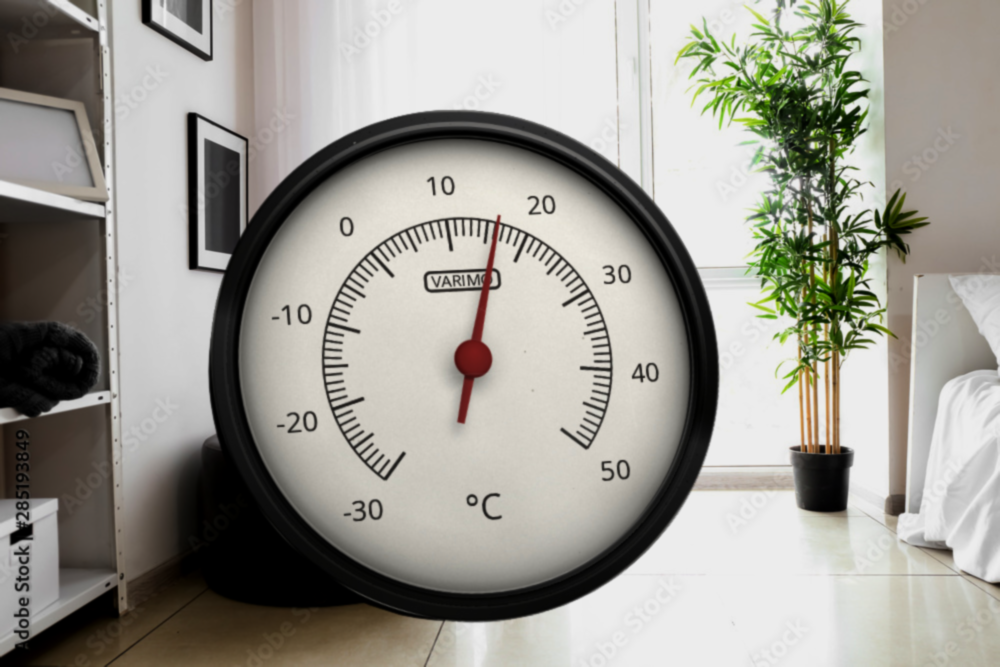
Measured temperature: **16** °C
